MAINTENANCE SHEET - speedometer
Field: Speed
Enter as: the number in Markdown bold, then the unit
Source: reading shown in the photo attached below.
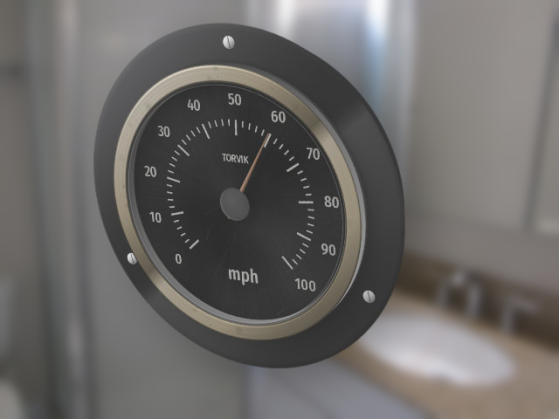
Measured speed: **60** mph
